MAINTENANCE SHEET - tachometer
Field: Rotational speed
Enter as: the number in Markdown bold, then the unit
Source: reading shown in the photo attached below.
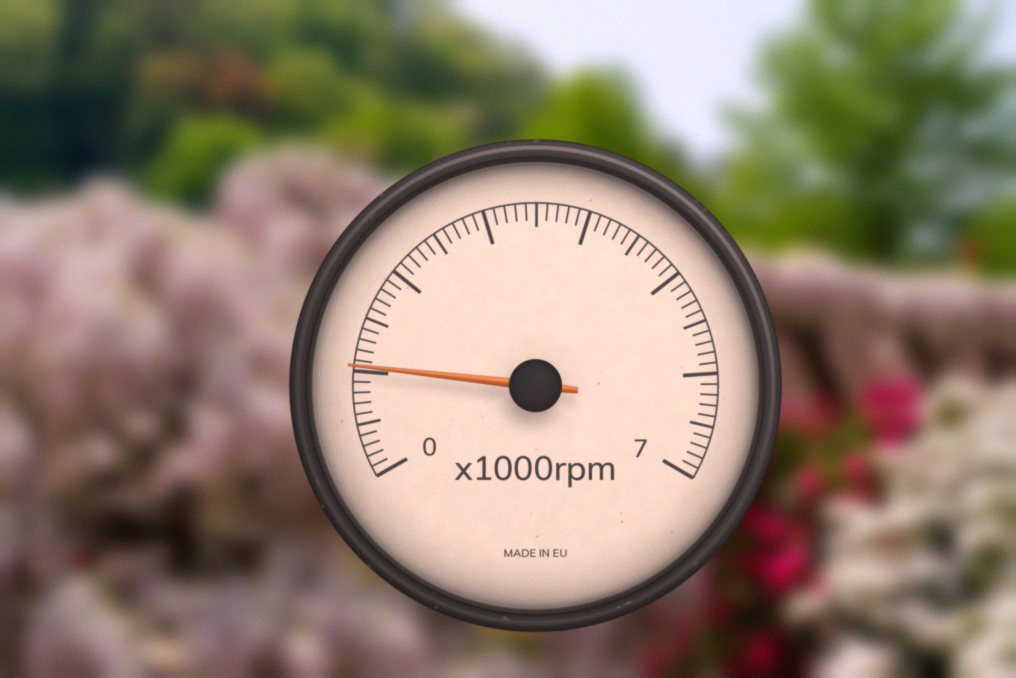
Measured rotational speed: **1050** rpm
